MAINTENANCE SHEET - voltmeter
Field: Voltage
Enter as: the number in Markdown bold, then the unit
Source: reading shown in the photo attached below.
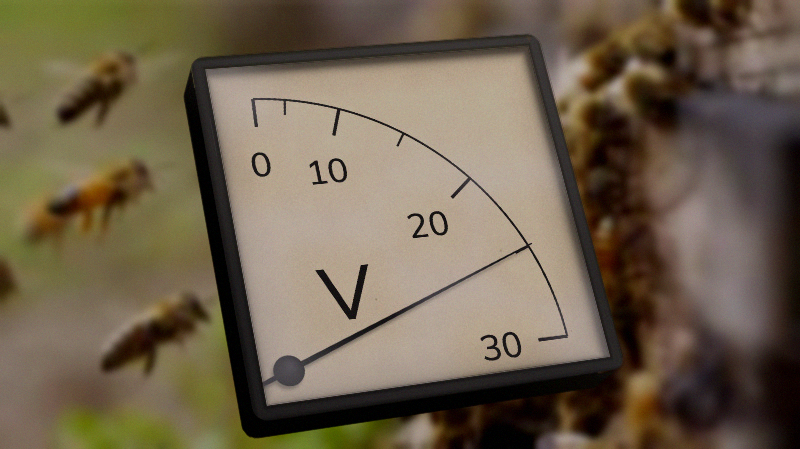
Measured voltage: **25** V
